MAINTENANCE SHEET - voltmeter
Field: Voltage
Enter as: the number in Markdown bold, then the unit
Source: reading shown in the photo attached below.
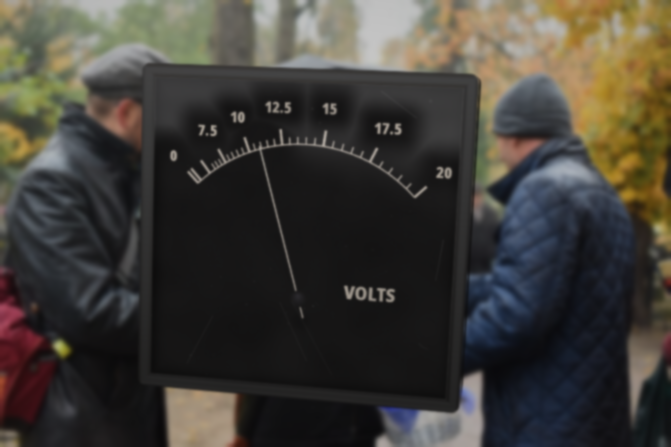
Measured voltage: **11** V
